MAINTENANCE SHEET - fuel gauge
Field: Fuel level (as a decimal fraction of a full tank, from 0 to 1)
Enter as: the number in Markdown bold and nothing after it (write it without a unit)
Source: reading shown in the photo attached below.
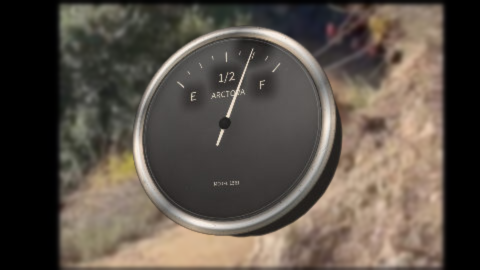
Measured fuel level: **0.75**
